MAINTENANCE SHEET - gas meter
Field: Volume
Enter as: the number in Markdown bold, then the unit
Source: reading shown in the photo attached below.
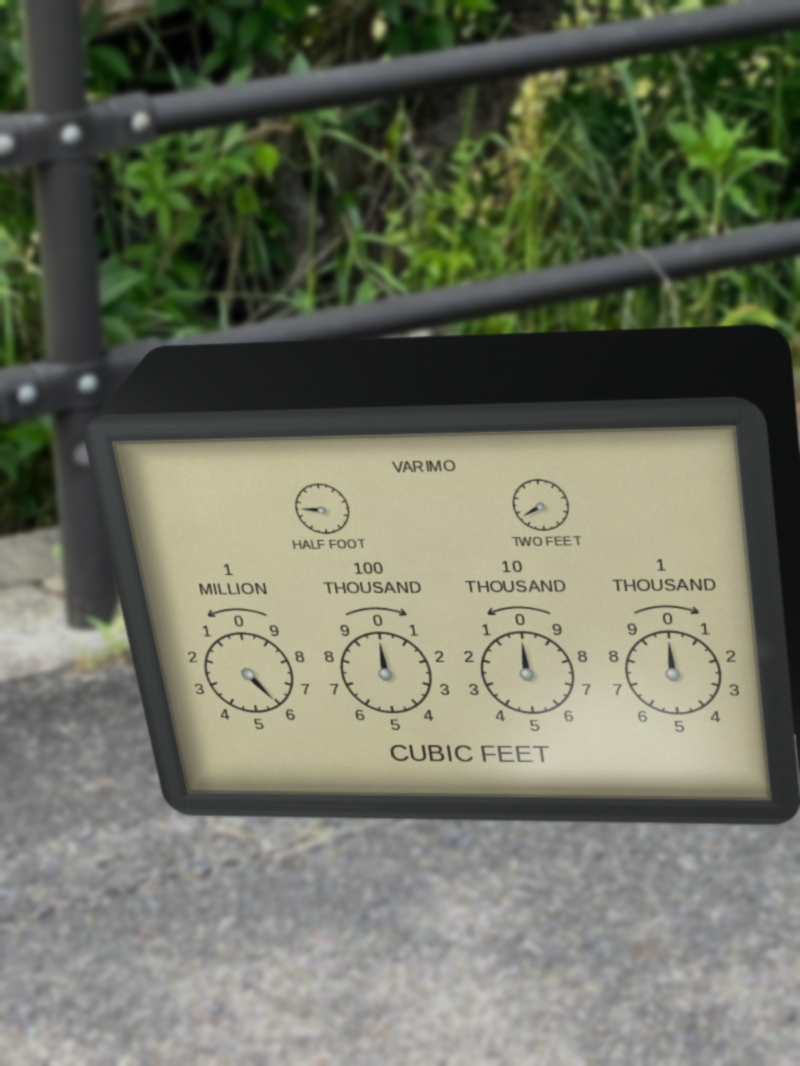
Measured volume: **600000** ft³
